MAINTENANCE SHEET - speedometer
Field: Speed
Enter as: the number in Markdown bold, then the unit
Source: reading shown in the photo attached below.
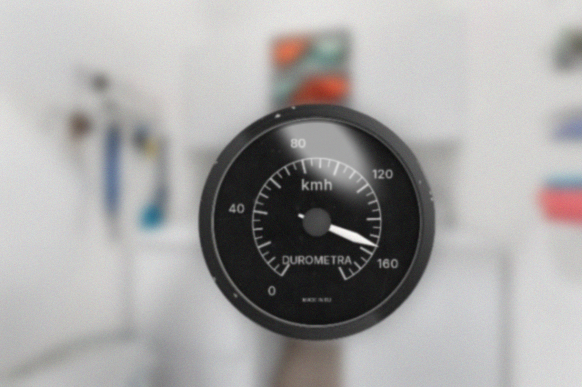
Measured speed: **155** km/h
